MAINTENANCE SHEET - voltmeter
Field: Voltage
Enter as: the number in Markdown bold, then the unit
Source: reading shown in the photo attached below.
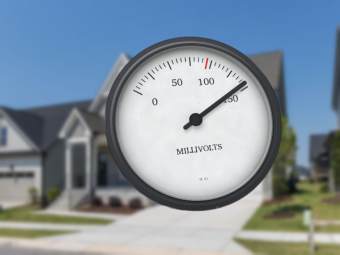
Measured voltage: **145** mV
